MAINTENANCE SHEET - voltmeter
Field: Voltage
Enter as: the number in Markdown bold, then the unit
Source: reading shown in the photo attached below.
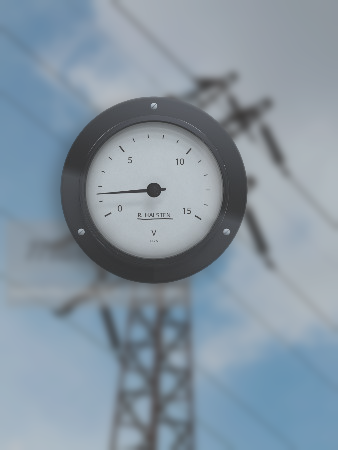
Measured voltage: **1.5** V
